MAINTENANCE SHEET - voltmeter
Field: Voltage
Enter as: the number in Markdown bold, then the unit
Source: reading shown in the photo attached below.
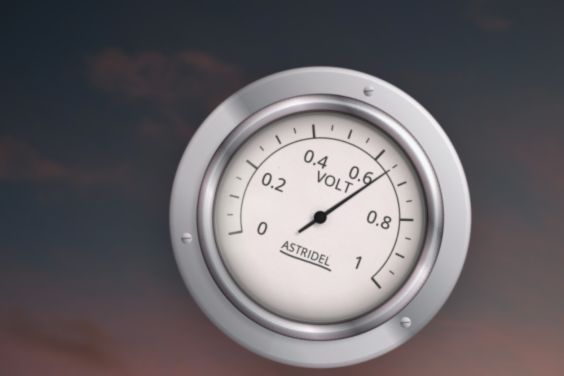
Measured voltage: **0.65** V
